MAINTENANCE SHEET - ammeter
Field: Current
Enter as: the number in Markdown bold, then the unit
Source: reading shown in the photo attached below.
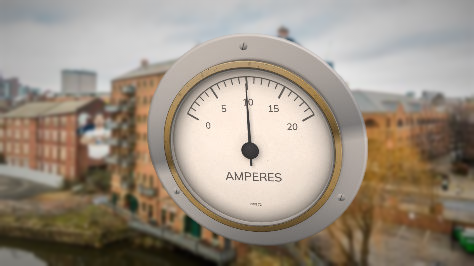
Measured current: **10** A
